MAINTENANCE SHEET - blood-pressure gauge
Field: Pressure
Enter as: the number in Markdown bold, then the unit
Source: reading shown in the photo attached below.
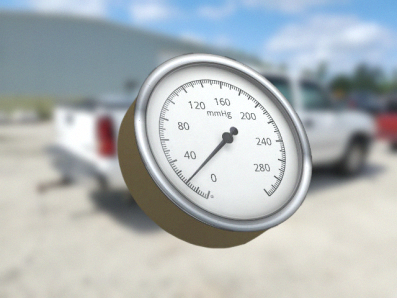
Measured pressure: **20** mmHg
